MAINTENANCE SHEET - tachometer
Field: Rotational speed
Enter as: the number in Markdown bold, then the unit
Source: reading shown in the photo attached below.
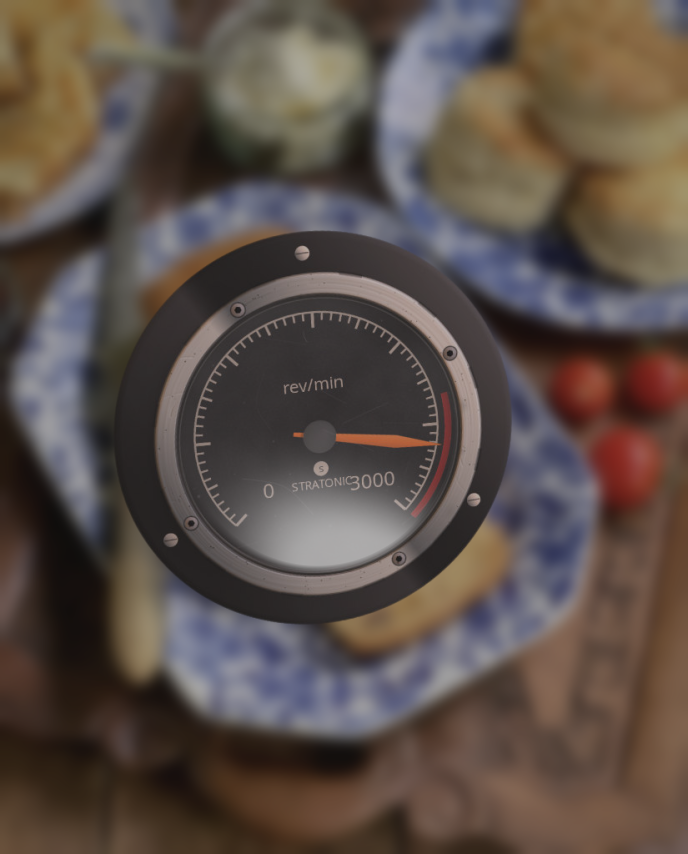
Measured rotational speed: **2600** rpm
